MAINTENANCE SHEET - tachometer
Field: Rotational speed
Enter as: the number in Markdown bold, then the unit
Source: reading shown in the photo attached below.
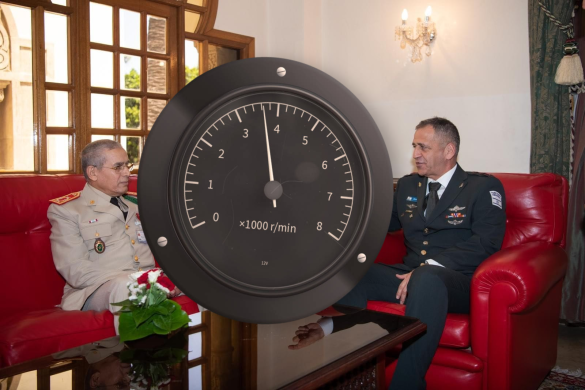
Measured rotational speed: **3600** rpm
